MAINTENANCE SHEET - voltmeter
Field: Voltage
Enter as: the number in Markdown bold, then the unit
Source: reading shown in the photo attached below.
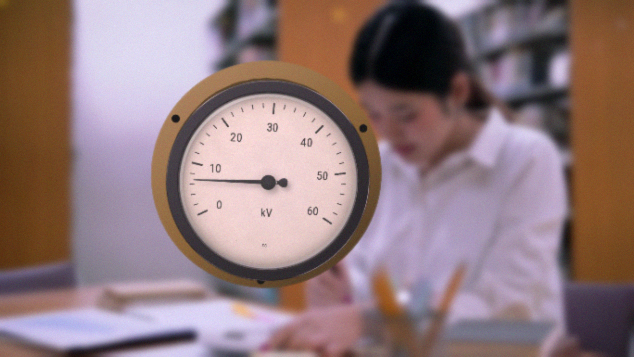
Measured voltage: **7** kV
